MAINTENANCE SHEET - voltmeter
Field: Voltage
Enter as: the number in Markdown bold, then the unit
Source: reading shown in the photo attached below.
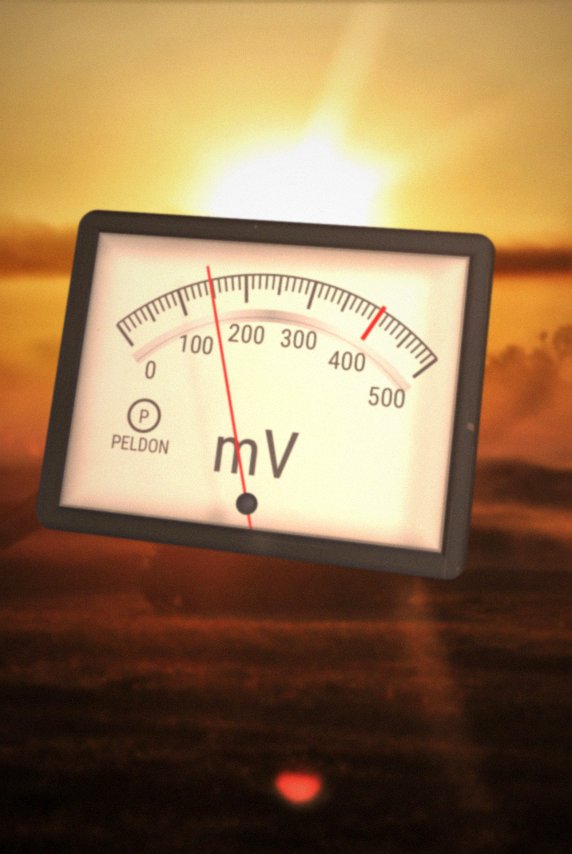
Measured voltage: **150** mV
